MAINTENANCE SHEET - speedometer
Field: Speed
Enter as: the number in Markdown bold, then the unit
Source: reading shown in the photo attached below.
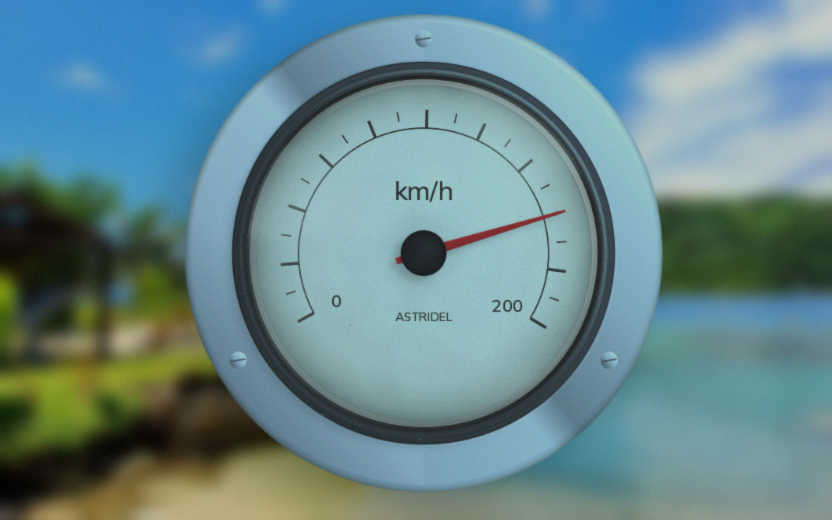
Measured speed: **160** km/h
